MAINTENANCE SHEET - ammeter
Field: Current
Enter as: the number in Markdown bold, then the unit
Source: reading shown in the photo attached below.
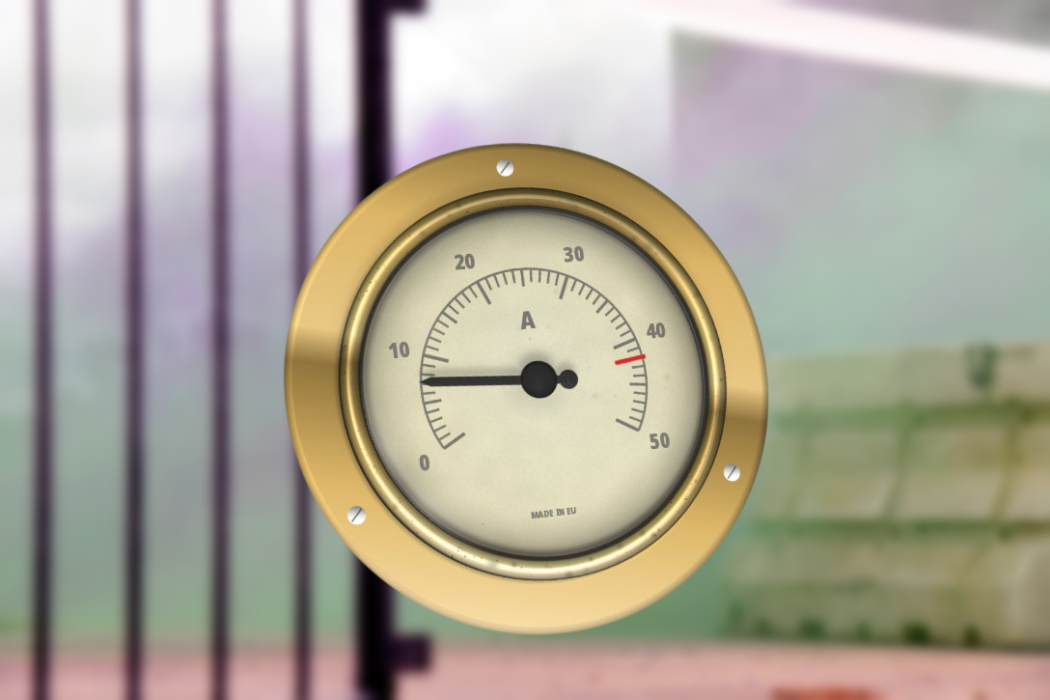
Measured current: **7** A
